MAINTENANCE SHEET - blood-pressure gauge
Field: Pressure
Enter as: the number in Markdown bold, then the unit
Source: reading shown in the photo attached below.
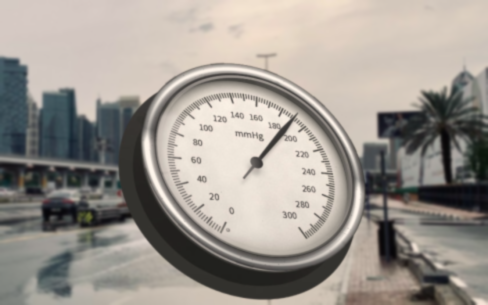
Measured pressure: **190** mmHg
